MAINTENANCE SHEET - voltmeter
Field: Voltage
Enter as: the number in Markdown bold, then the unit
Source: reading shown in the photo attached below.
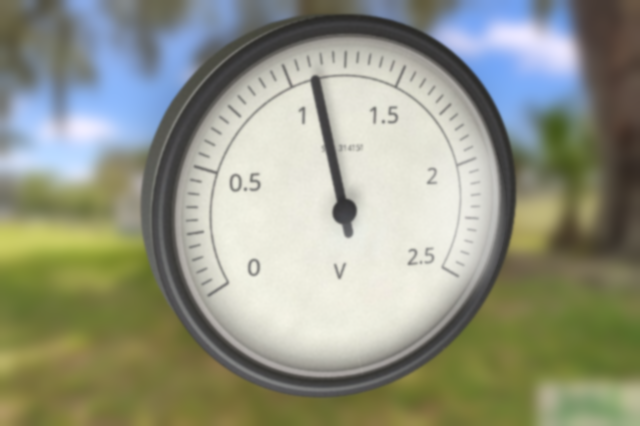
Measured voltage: **1.1** V
